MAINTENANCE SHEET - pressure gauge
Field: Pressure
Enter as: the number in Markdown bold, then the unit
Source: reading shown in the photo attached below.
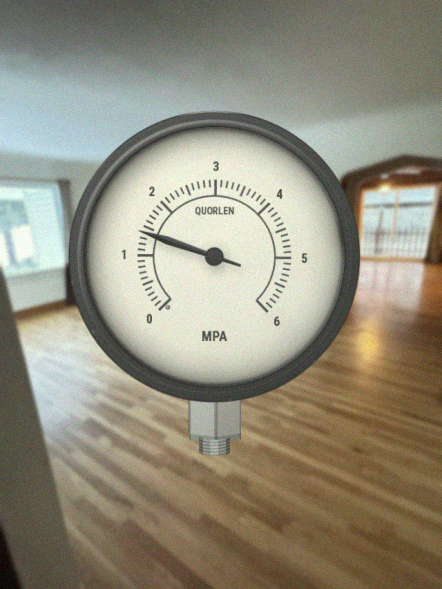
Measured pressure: **1.4** MPa
